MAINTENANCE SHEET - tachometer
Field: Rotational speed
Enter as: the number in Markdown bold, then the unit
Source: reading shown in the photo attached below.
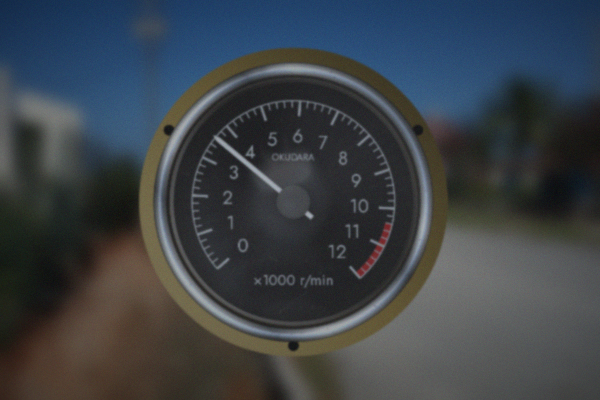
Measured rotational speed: **3600** rpm
